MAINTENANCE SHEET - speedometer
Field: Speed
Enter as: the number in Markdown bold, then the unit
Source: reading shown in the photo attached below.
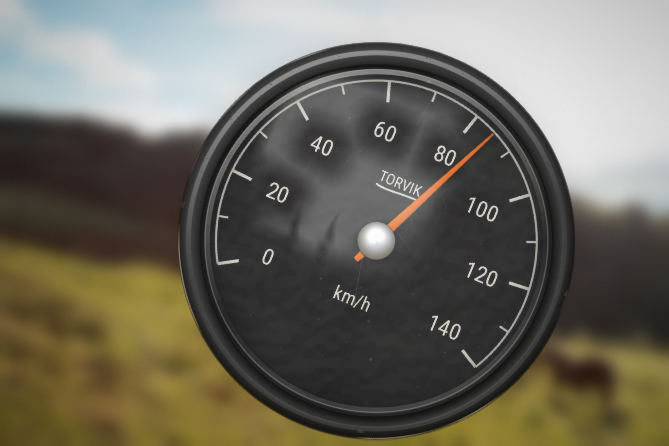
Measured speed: **85** km/h
